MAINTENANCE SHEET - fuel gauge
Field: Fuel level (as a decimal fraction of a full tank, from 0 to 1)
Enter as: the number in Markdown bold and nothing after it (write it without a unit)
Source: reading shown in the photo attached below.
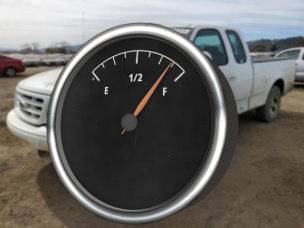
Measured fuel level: **0.875**
